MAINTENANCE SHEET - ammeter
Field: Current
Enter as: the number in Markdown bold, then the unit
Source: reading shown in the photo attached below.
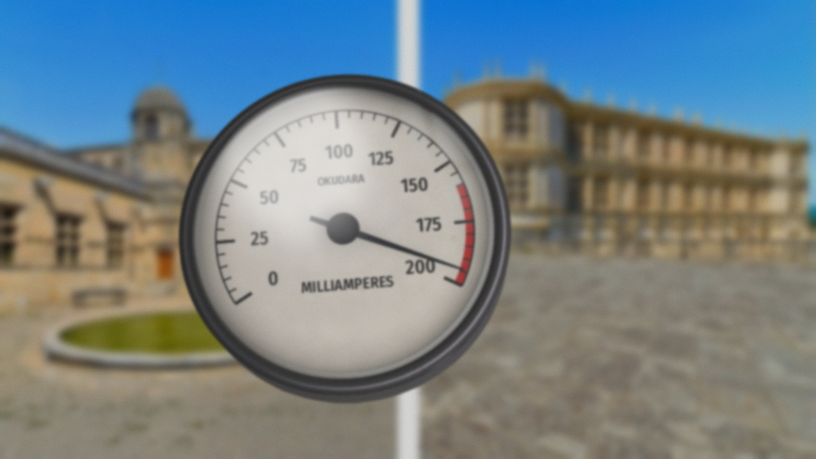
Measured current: **195** mA
